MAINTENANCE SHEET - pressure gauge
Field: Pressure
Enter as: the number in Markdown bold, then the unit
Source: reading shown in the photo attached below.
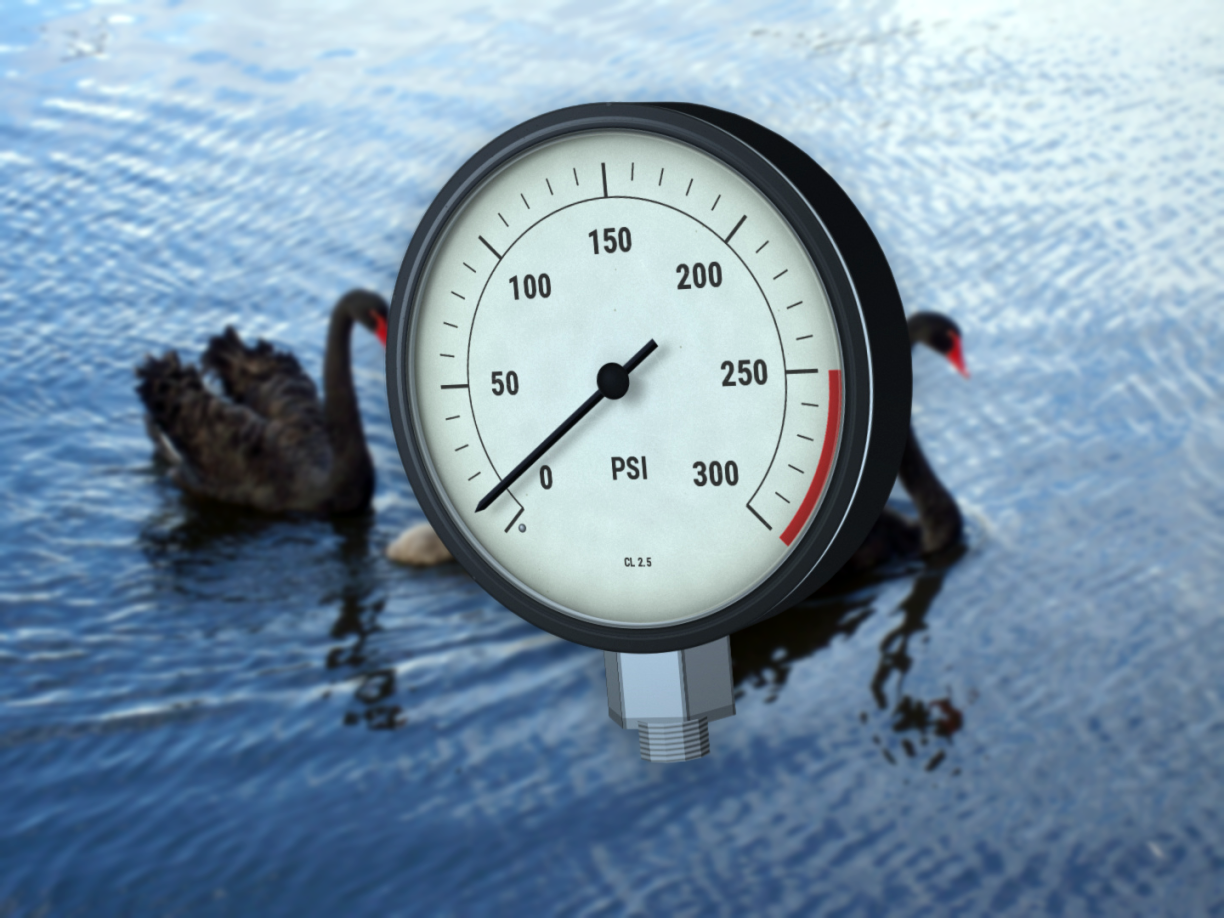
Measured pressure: **10** psi
